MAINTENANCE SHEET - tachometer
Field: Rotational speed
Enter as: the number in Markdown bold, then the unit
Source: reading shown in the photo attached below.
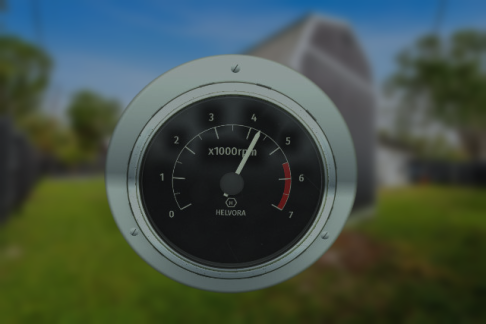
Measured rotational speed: **4250** rpm
